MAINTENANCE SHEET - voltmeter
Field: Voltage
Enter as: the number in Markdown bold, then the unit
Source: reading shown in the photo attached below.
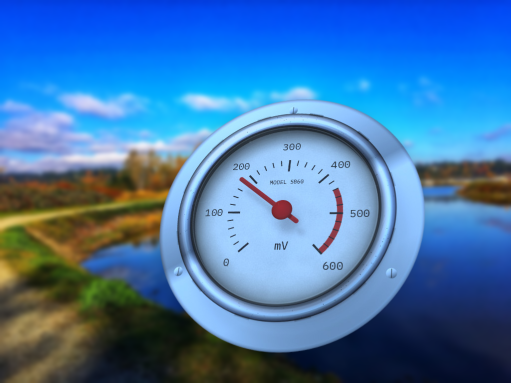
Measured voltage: **180** mV
